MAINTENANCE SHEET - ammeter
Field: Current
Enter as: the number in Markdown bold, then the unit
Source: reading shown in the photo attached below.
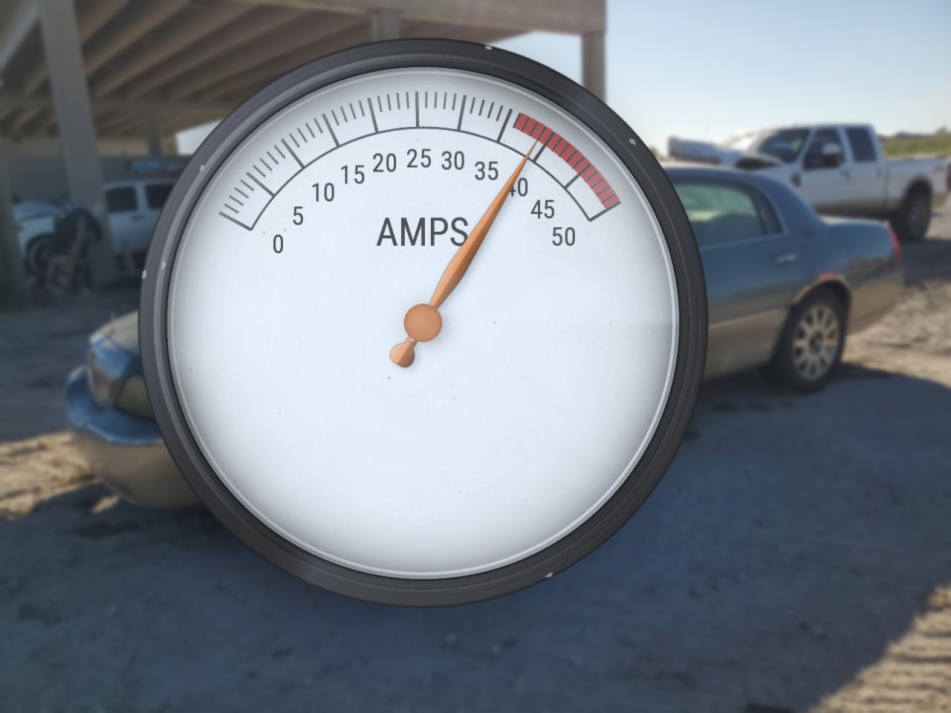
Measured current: **39** A
